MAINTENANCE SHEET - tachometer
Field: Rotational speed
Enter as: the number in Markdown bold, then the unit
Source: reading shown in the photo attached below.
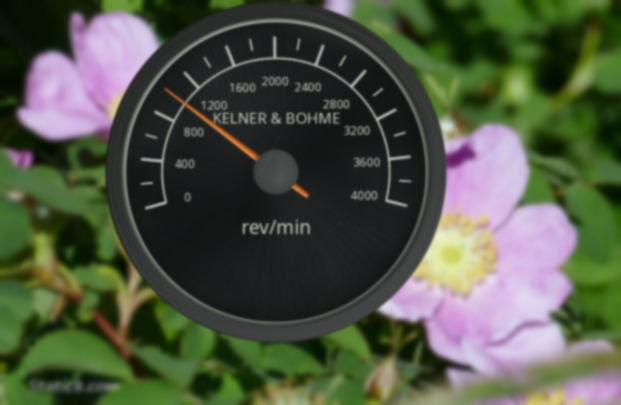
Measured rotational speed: **1000** rpm
